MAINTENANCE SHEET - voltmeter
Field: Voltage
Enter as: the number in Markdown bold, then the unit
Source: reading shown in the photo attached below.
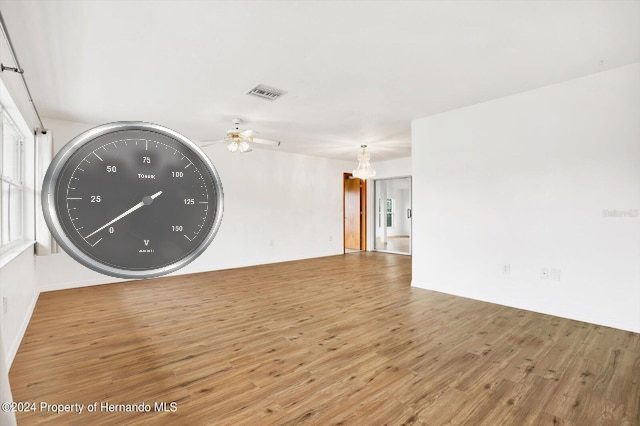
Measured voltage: **5** V
